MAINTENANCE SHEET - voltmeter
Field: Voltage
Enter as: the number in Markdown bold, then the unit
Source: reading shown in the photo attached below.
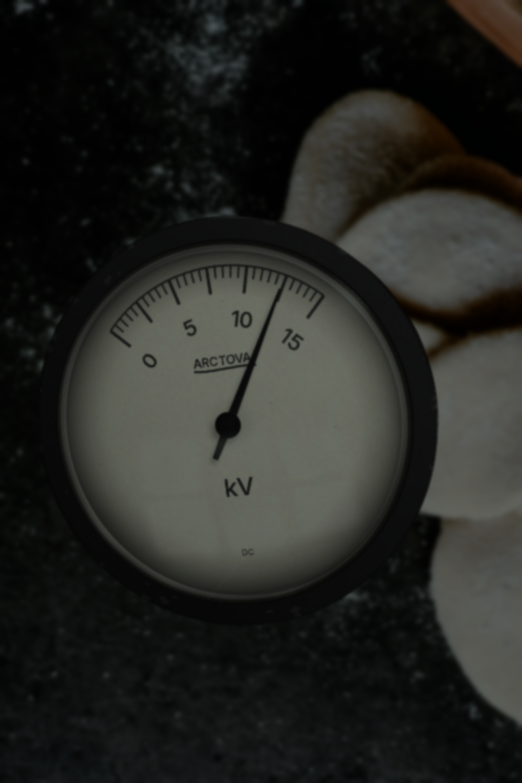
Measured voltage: **12.5** kV
